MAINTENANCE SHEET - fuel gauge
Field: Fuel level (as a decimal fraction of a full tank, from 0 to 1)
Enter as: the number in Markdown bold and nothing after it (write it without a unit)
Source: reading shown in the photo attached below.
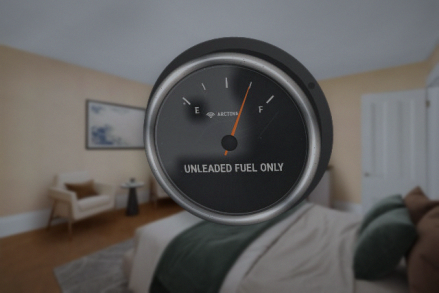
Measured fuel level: **0.75**
